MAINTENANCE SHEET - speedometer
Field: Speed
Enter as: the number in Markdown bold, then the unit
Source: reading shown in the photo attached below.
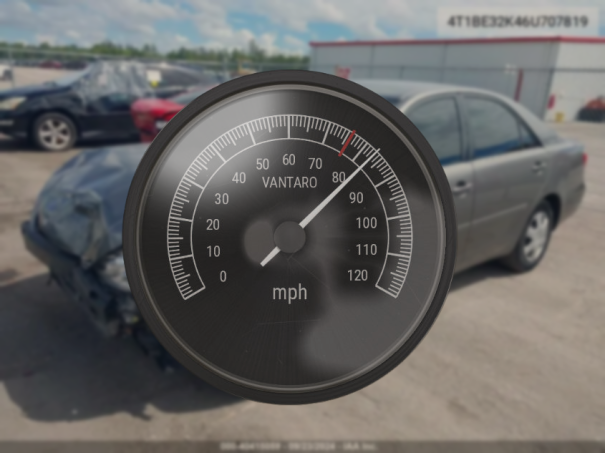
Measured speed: **83** mph
